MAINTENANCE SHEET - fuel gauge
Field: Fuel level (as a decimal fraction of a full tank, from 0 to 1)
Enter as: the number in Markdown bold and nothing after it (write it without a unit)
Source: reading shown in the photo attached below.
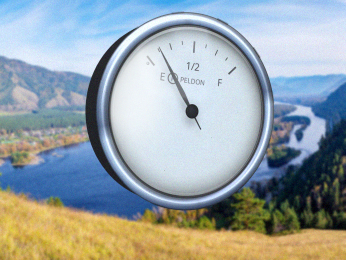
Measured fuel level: **0.125**
